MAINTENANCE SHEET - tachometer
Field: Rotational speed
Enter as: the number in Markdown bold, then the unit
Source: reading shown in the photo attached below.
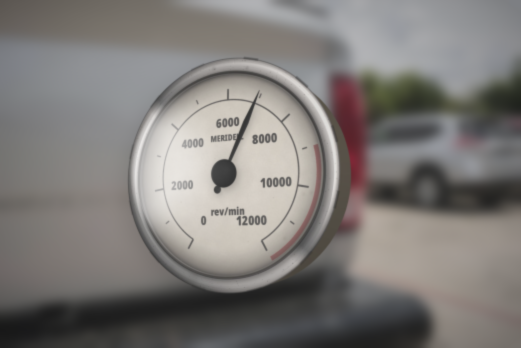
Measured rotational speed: **7000** rpm
